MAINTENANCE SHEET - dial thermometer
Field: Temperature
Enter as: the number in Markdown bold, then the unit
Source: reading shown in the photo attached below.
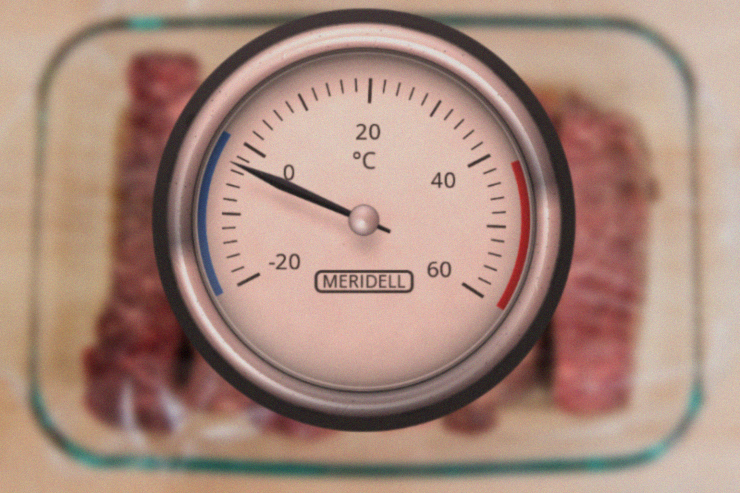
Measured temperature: **-3** °C
